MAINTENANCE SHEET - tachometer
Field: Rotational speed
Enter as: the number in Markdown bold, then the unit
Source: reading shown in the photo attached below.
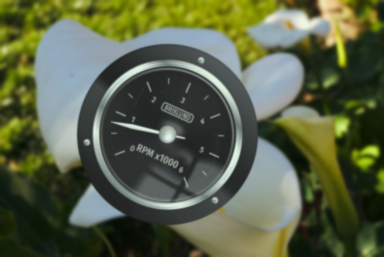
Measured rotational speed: **750** rpm
